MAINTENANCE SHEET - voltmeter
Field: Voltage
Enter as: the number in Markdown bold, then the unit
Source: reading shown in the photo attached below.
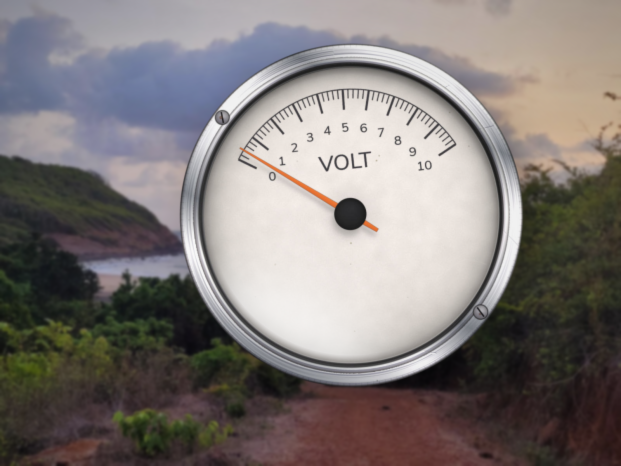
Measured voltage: **0.4** V
